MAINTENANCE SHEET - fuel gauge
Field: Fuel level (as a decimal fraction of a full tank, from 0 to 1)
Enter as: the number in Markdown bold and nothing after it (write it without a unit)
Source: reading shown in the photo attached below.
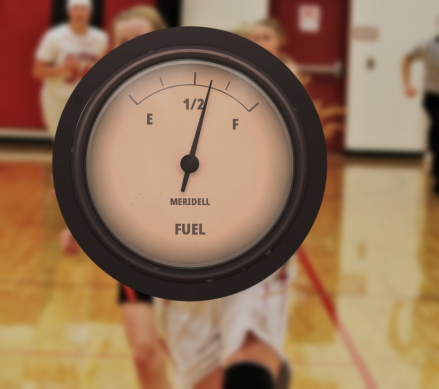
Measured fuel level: **0.625**
